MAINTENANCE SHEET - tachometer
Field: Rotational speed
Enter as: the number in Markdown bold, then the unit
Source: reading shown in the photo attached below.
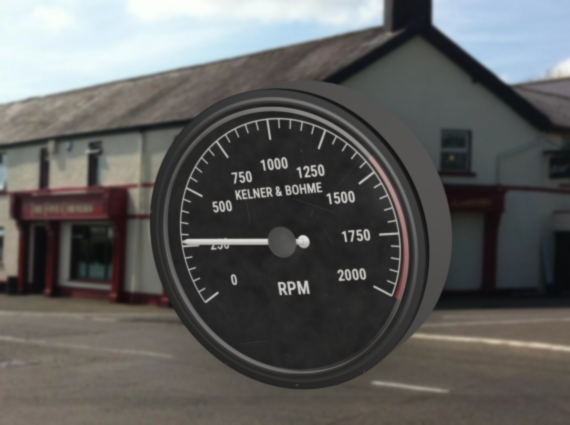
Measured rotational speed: **275** rpm
